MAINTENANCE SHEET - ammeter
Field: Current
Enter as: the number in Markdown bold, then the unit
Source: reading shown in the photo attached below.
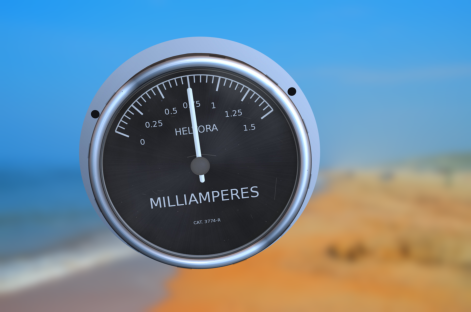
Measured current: **0.75** mA
